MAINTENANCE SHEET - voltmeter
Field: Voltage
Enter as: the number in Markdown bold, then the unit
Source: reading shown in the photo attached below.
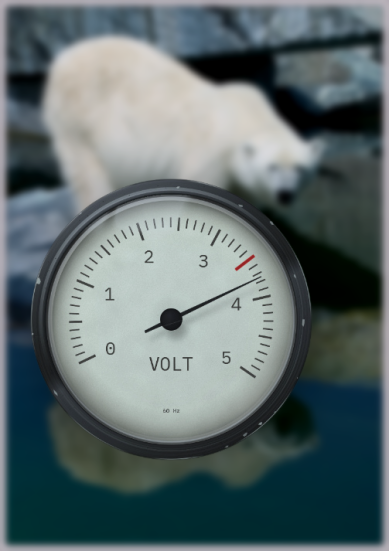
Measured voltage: **3.75** V
